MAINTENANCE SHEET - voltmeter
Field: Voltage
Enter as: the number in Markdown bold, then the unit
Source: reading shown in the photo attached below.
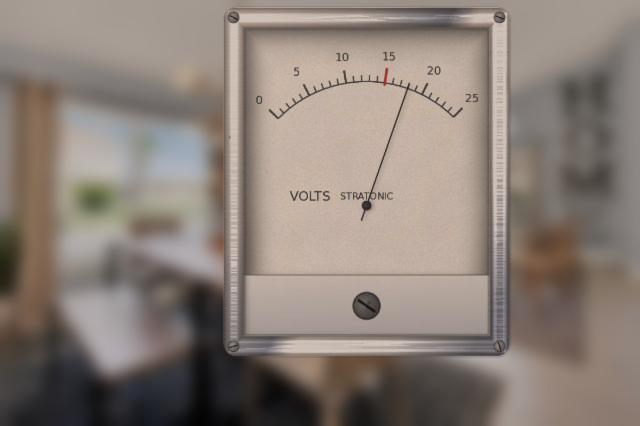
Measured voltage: **18** V
